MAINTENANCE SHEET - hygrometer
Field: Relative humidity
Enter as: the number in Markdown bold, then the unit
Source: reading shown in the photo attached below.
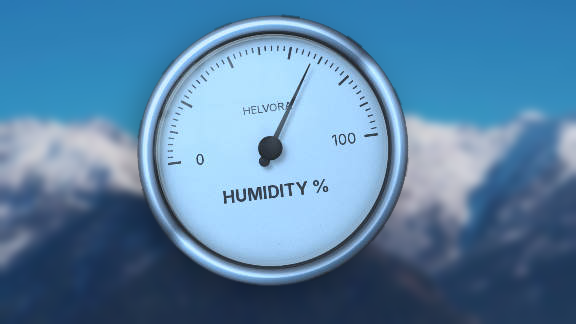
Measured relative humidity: **68** %
